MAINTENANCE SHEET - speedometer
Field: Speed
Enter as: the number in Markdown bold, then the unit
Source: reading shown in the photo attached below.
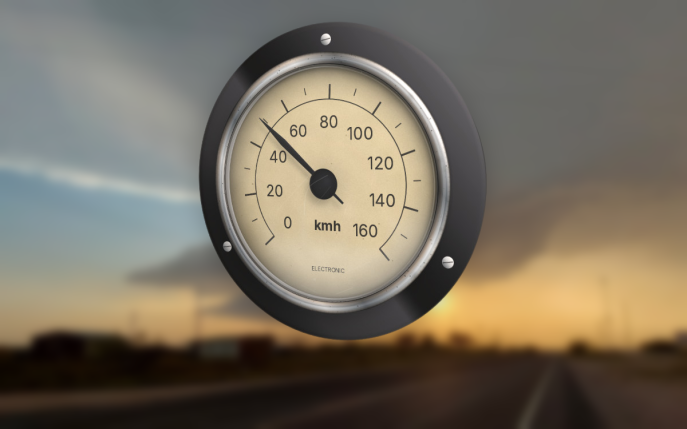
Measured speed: **50** km/h
